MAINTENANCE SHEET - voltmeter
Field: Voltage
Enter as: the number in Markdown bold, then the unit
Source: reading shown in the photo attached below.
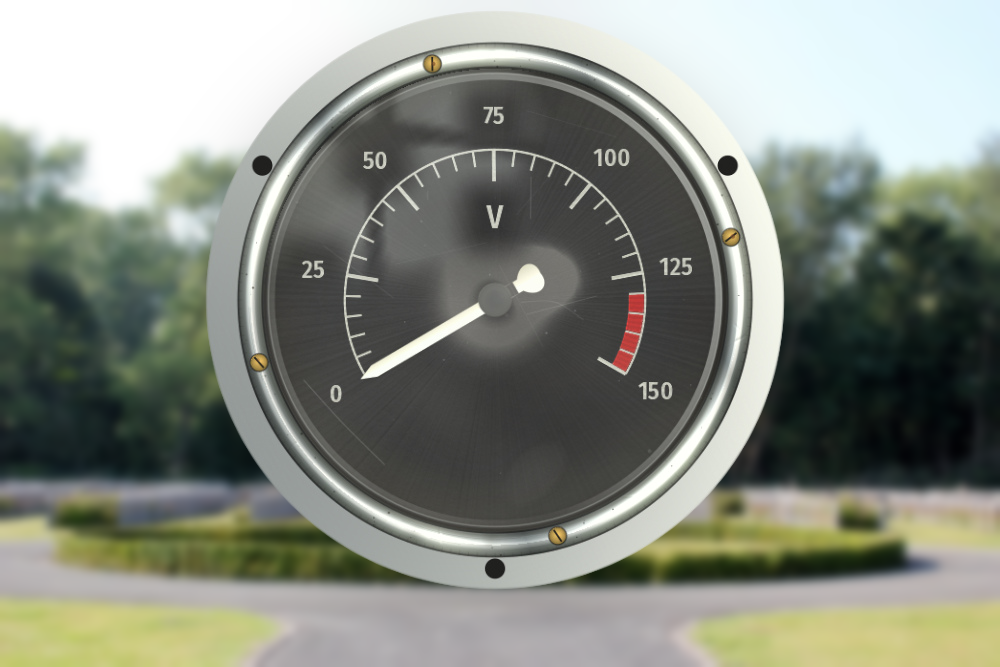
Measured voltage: **0** V
